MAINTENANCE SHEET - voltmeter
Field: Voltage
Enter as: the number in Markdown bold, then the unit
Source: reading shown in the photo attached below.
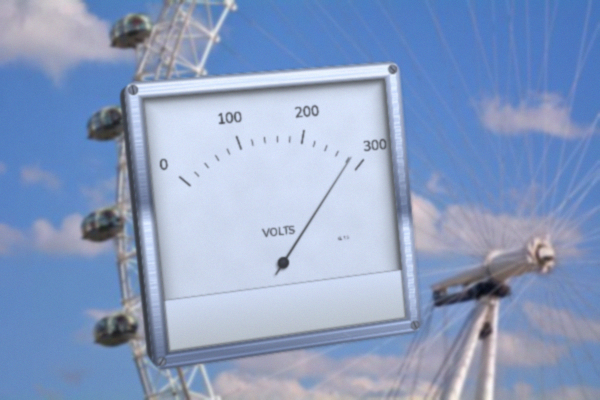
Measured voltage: **280** V
